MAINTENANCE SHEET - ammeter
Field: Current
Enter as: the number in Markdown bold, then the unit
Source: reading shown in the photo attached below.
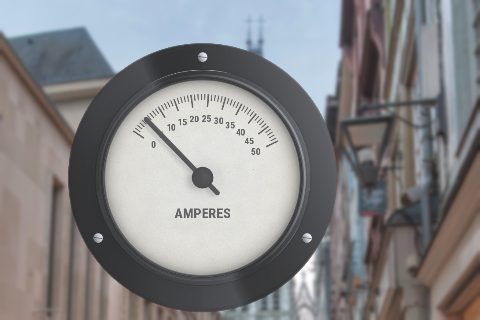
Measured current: **5** A
